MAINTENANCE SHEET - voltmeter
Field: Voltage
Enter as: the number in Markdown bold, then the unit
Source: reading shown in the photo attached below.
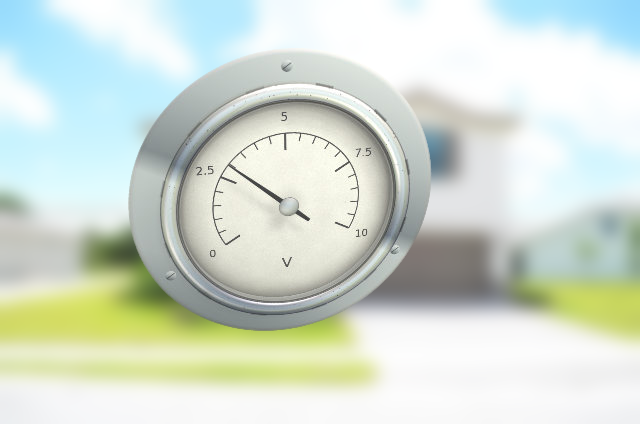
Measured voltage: **3** V
